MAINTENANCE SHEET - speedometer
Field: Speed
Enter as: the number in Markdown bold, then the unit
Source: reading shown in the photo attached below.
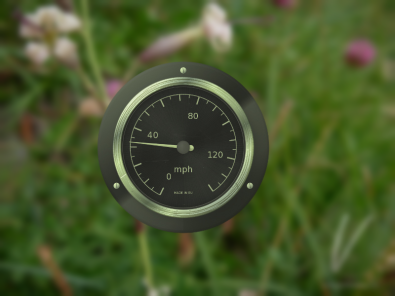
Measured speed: **32.5** mph
